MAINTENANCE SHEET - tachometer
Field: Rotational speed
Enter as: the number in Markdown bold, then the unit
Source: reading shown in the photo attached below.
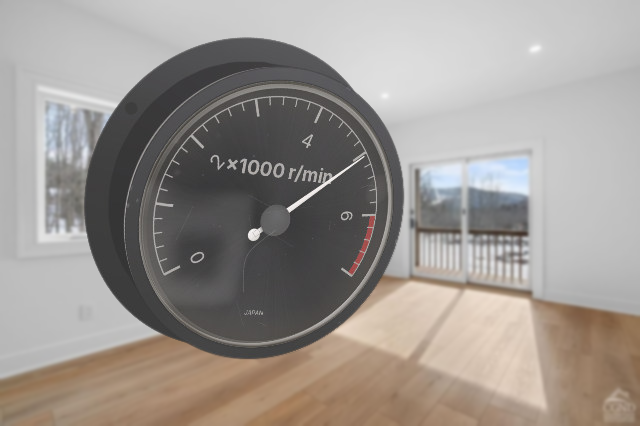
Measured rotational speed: **5000** rpm
